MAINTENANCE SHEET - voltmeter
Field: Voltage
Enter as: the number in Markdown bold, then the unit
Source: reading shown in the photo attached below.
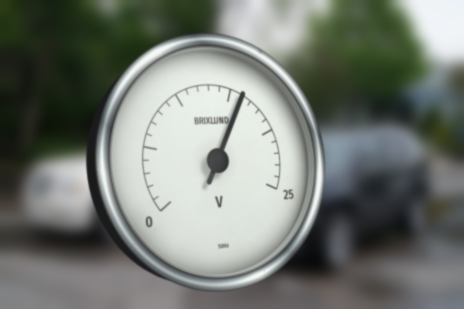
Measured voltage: **16** V
